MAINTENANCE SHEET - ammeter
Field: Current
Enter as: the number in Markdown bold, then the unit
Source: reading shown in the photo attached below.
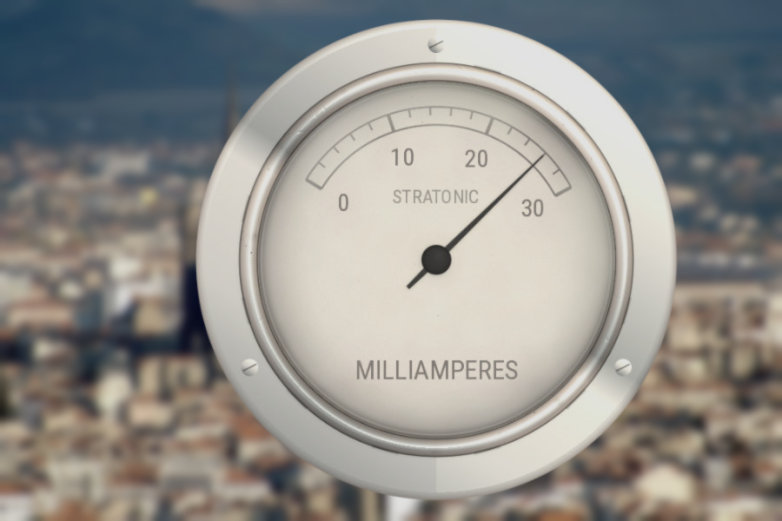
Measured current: **26** mA
